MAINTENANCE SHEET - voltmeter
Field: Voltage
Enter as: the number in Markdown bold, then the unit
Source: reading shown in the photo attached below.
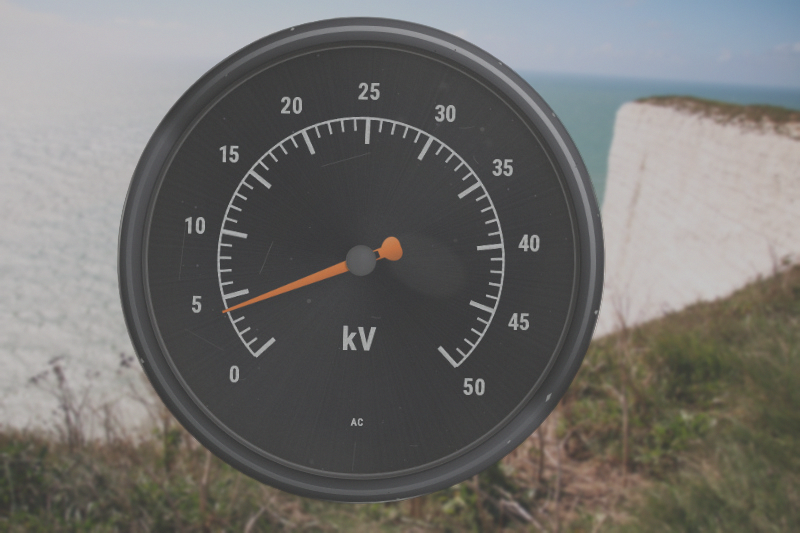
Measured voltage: **4** kV
